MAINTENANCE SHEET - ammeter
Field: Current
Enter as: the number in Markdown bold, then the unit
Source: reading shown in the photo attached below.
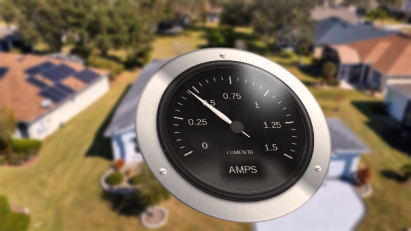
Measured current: **0.45** A
